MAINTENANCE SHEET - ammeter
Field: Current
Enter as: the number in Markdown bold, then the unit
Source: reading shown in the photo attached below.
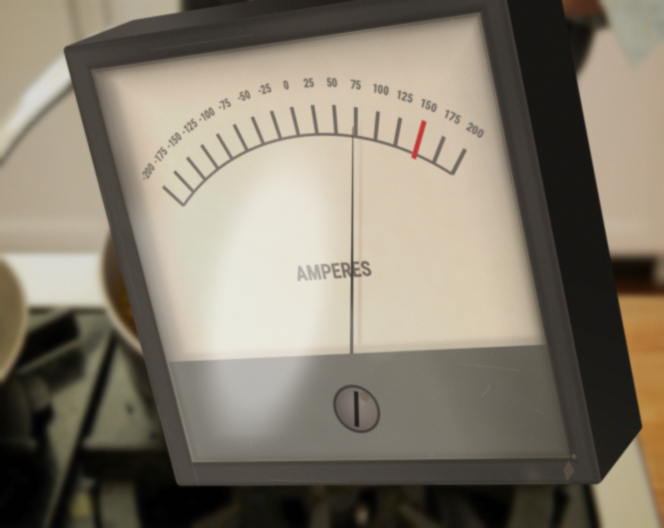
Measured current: **75** A
